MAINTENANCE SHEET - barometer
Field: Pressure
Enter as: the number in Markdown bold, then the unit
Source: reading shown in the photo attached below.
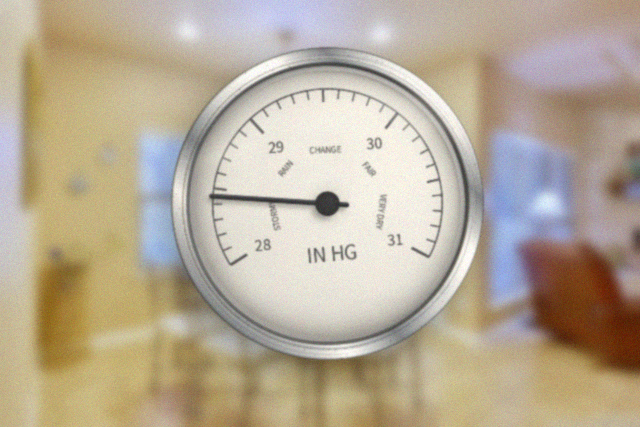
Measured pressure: **28.45** inHg
